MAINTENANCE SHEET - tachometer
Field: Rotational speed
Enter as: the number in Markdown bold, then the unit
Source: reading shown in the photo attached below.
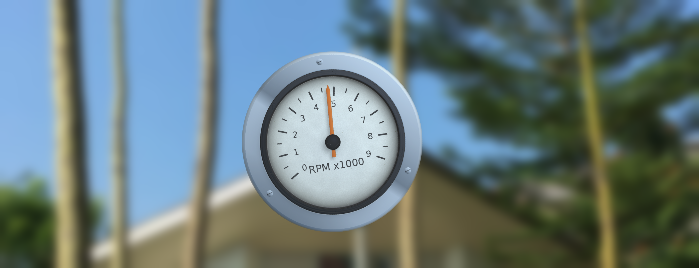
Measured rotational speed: **4750** rpm
